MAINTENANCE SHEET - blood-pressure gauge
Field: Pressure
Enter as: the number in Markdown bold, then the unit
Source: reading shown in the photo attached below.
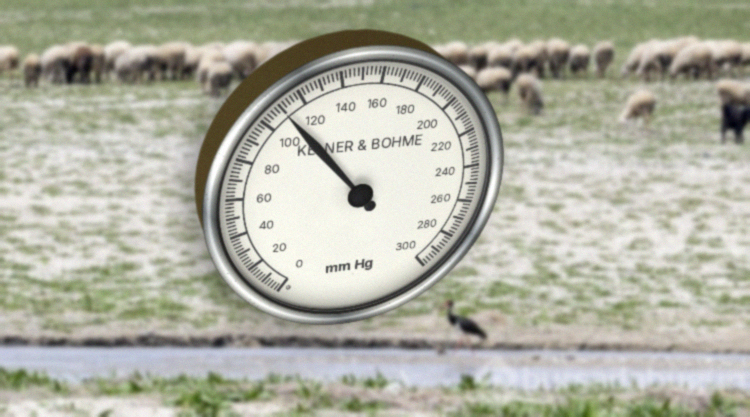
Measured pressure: **110** mmHg
